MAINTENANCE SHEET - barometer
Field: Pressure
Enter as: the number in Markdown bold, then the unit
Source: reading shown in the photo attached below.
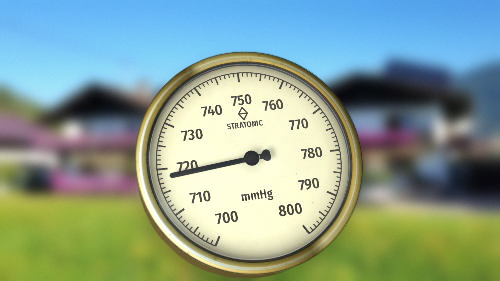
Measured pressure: **718** mmHg
